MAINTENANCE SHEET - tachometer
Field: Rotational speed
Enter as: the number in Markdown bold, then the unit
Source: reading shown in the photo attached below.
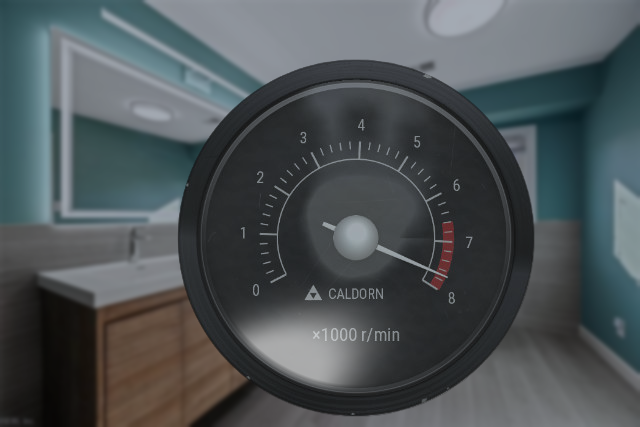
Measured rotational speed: **7700** rpm
